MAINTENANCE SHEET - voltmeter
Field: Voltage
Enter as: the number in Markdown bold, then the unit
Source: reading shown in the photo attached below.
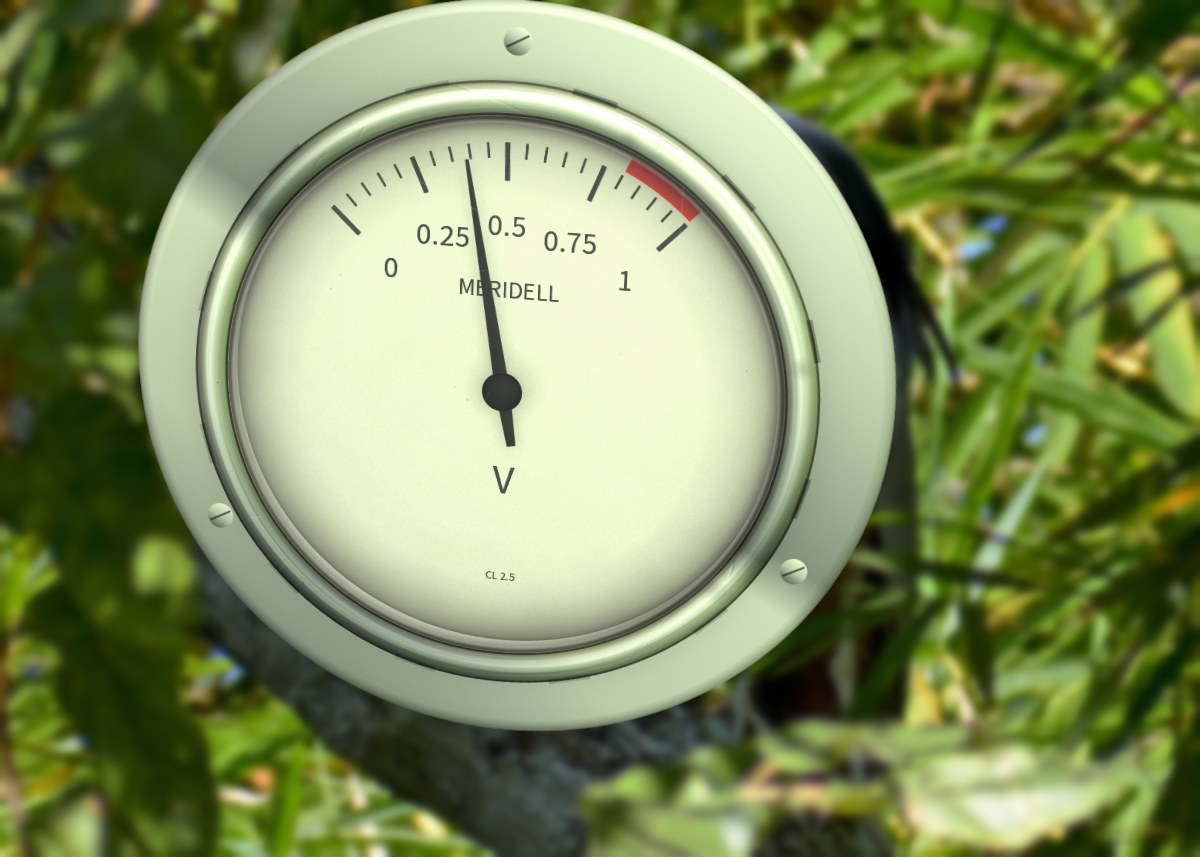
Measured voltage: **0.4** V
